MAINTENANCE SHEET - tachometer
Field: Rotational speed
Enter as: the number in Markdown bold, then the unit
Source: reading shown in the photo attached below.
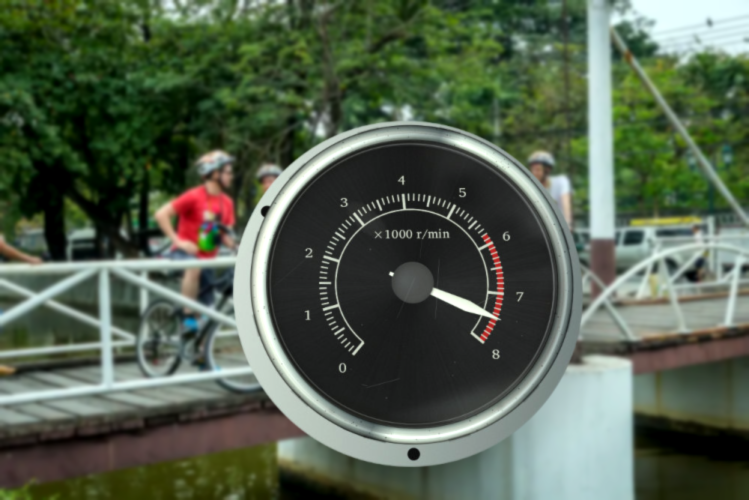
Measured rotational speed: **7500** rpm
